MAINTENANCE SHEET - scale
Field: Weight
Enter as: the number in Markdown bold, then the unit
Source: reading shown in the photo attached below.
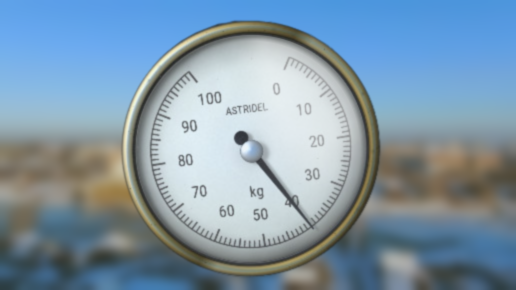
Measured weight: **40** kg
